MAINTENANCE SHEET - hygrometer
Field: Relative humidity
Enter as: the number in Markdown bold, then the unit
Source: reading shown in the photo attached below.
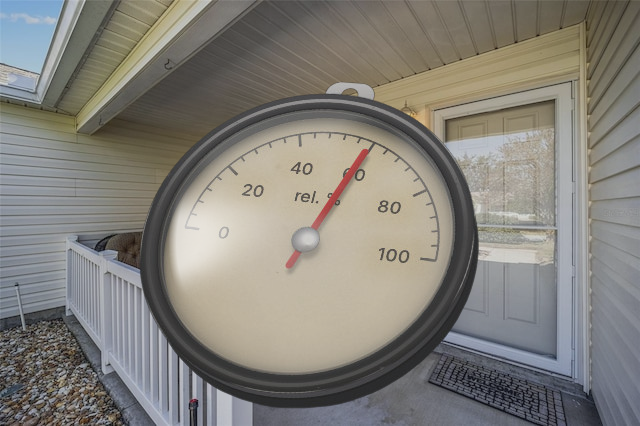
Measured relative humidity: **60** %
